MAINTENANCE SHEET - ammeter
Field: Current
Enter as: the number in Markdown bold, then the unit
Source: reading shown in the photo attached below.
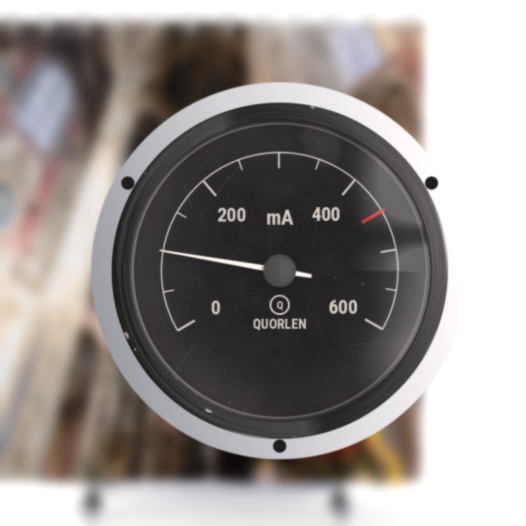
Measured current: **100** mA
